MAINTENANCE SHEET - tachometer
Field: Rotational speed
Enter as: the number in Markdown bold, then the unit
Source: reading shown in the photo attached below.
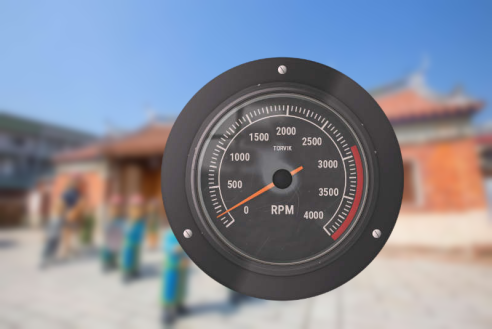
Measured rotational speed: **150** rpm
